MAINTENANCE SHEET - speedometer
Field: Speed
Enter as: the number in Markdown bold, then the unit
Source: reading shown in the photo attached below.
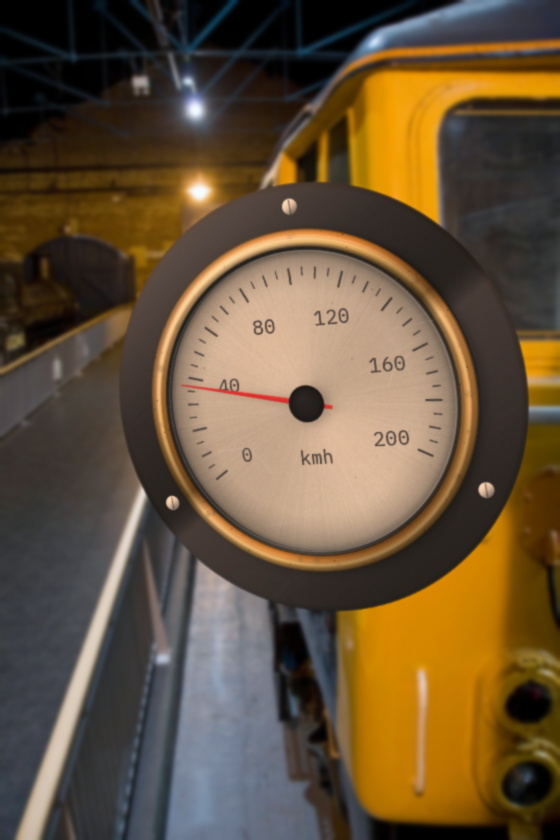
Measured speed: **37.5** km/h
